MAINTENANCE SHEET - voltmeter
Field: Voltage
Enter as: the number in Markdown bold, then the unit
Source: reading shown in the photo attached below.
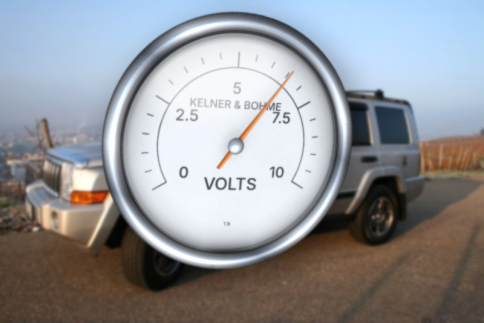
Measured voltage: **6.5** V
